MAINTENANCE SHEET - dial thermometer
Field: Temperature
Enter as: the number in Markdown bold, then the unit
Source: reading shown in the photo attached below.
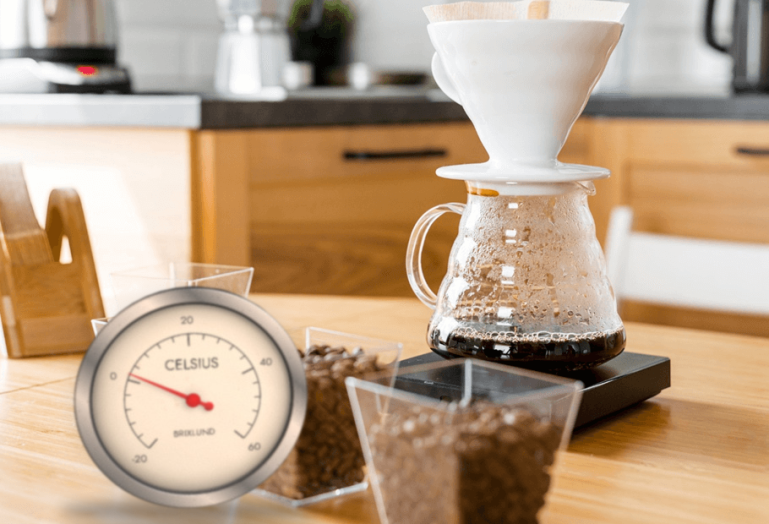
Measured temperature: **2** °C
